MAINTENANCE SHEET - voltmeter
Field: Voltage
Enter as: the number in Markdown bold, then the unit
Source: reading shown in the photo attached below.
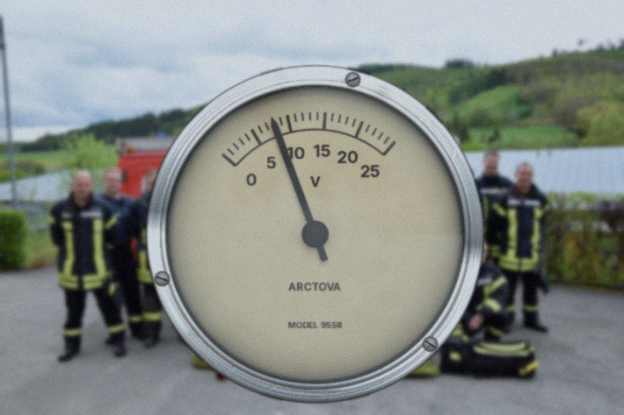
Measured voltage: **8** V
